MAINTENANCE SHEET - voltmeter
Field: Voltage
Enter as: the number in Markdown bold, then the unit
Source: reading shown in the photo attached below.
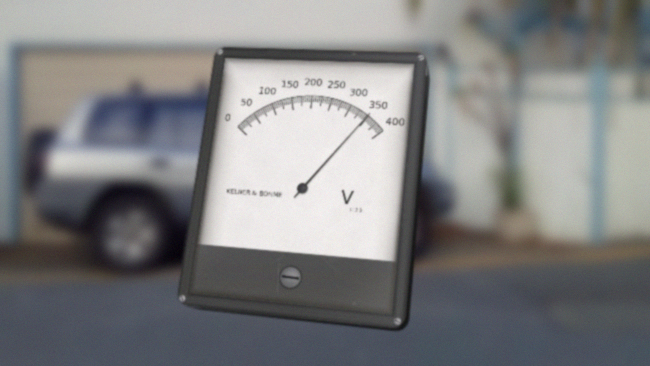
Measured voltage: **350** V
